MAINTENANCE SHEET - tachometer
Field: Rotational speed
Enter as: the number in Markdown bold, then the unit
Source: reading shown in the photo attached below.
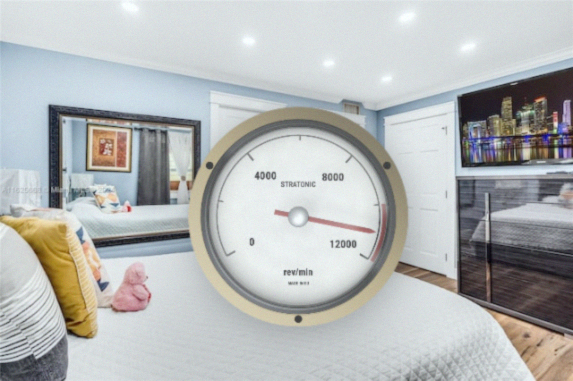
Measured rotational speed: **11000** rpm
